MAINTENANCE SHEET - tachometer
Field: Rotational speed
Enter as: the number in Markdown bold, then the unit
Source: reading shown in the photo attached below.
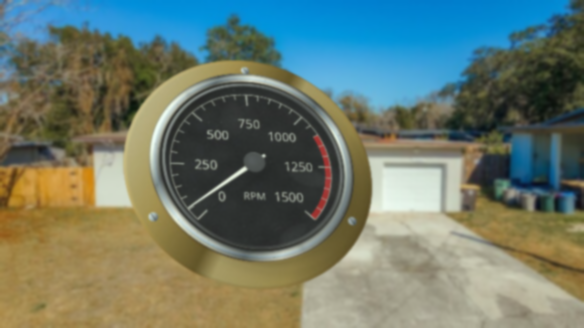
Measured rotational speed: **50** rpm
